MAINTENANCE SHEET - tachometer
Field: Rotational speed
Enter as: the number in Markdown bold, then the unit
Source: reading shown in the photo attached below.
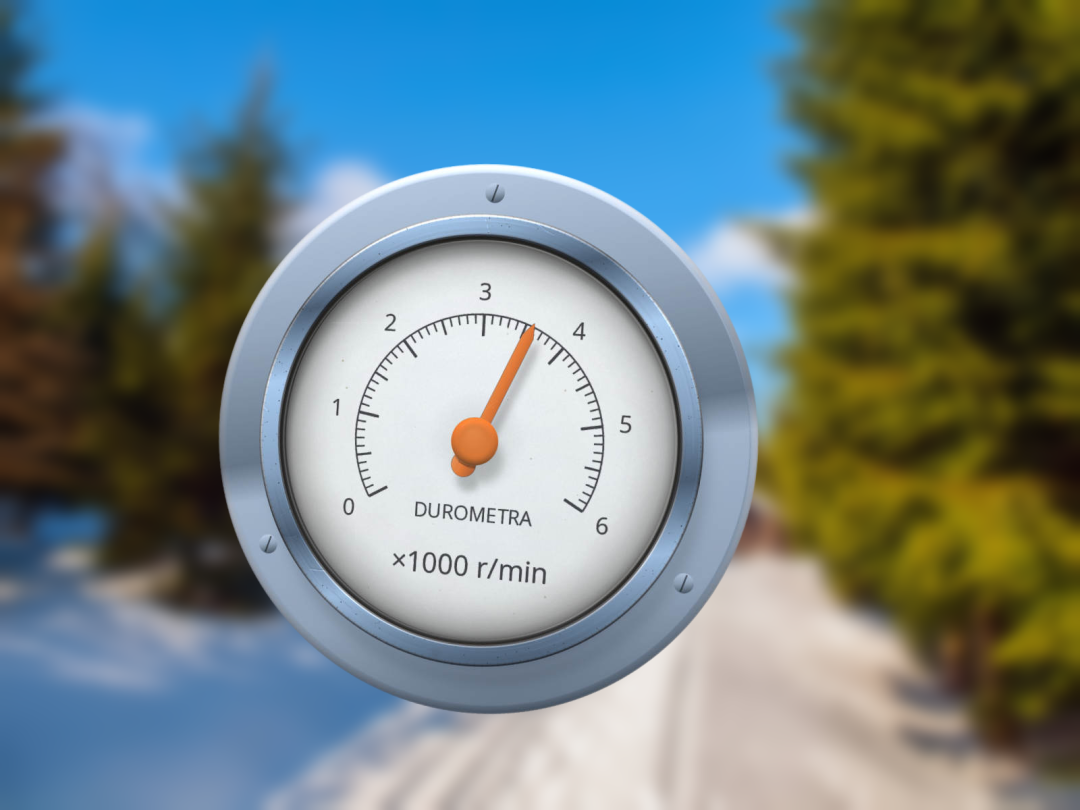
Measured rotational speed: **3600** rpm
